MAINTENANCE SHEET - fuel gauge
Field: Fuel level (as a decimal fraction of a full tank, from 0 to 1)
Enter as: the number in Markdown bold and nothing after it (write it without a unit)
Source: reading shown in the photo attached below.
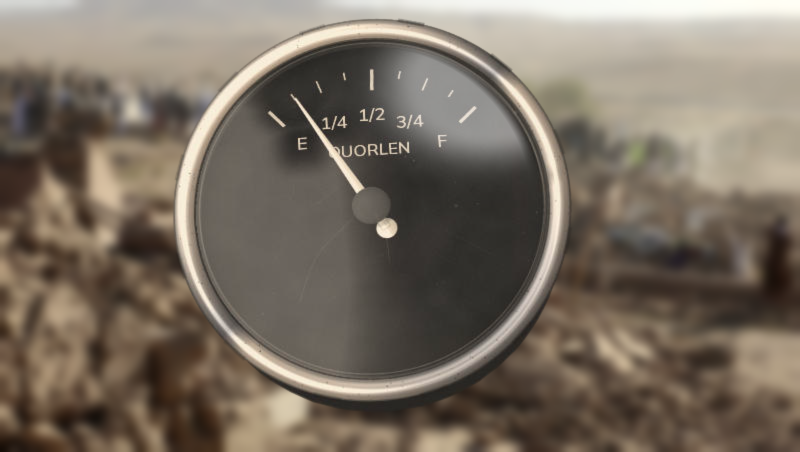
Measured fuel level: **0.125**
